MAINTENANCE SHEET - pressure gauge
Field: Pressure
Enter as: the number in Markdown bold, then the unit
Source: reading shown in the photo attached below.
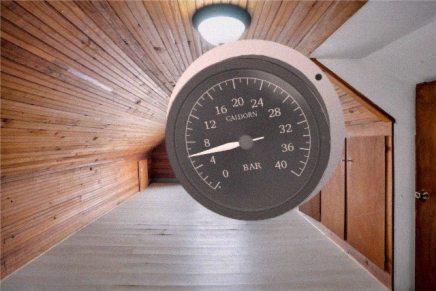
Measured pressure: **6** bar
